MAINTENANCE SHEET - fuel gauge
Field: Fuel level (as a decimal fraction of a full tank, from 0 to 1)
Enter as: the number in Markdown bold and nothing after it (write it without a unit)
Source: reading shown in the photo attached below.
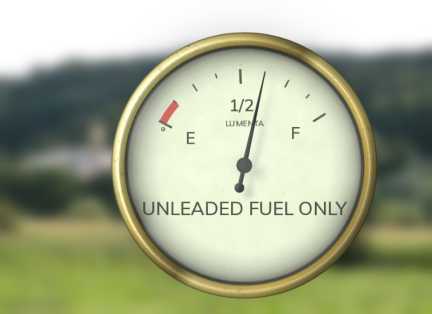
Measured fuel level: **0.625**
